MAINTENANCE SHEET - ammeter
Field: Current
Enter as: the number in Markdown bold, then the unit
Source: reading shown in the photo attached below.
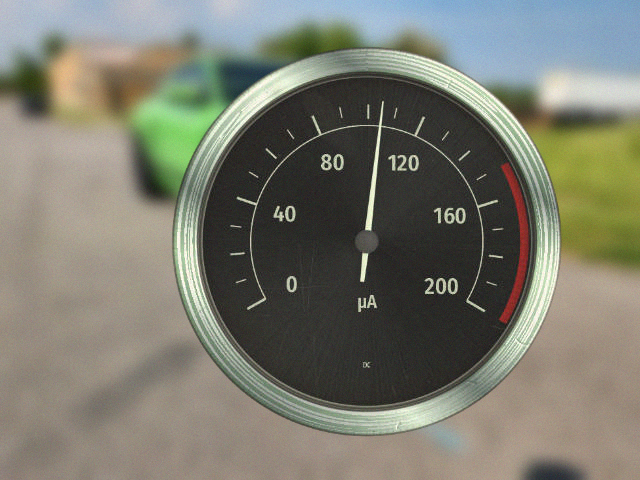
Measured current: **105** µA
